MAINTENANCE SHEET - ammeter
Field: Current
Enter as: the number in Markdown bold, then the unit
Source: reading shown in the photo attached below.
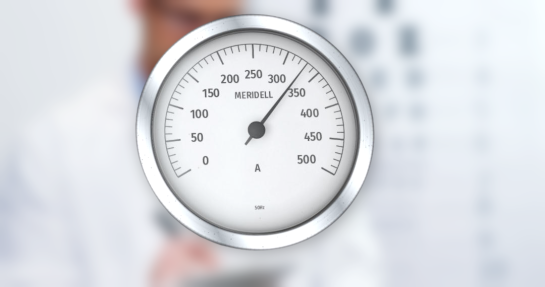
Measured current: **330** A
